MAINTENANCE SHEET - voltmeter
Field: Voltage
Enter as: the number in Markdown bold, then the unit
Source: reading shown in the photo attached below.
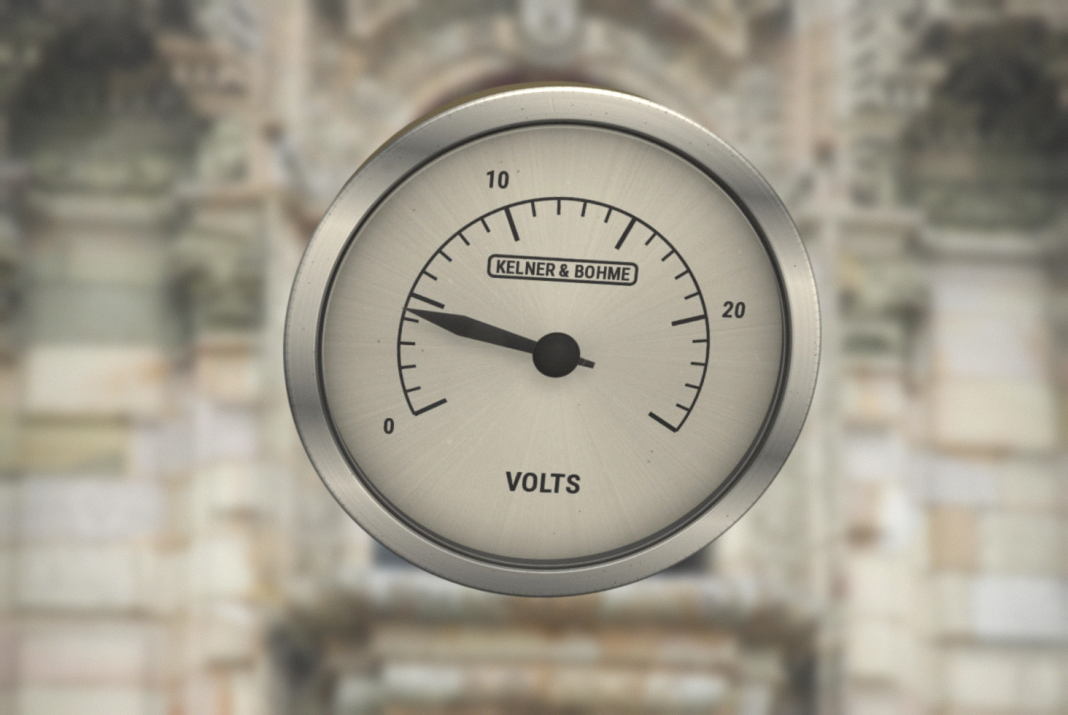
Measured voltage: **4.5** V
